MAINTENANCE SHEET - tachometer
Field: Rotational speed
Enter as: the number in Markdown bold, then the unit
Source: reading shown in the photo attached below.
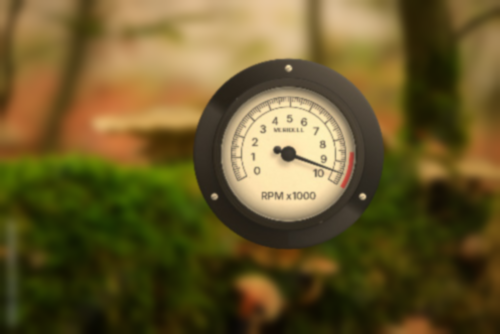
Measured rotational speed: **9500** rpm
